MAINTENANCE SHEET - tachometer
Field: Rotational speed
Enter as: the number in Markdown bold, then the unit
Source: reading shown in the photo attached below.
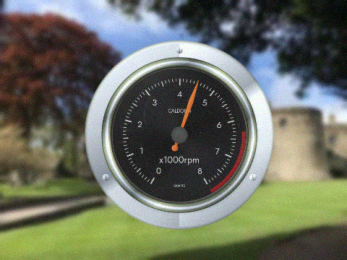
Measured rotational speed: **4500** rpm
